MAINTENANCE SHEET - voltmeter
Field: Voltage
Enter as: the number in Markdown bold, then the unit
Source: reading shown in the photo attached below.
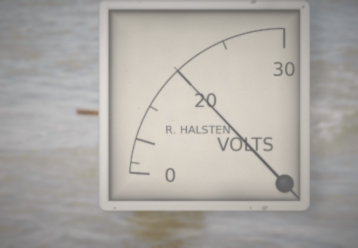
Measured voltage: **20** V
